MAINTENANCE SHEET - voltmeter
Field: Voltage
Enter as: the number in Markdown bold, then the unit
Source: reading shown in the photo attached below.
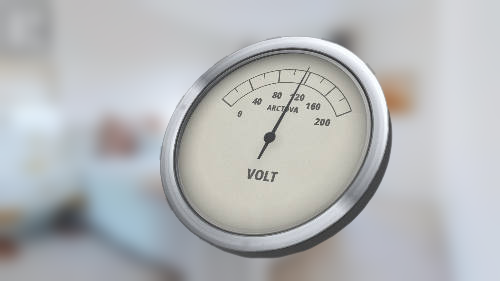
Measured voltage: **120** V
